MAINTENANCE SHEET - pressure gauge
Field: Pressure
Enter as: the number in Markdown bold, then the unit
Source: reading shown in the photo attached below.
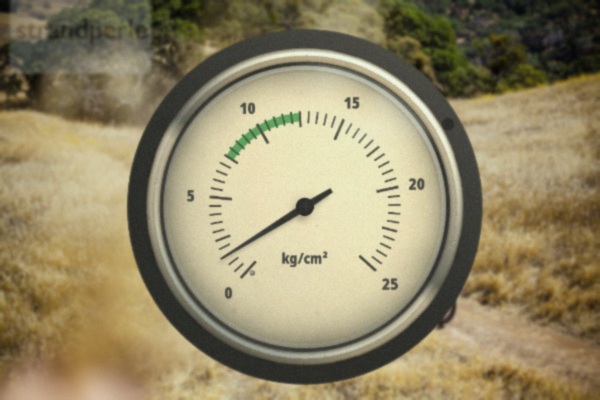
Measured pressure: **1.5** kg/cm²
